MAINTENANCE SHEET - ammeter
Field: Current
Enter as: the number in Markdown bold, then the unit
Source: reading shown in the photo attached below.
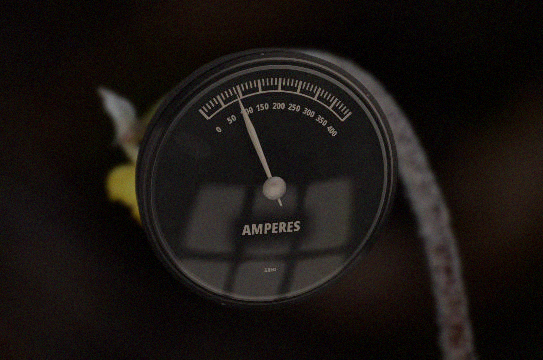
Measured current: **90** A
